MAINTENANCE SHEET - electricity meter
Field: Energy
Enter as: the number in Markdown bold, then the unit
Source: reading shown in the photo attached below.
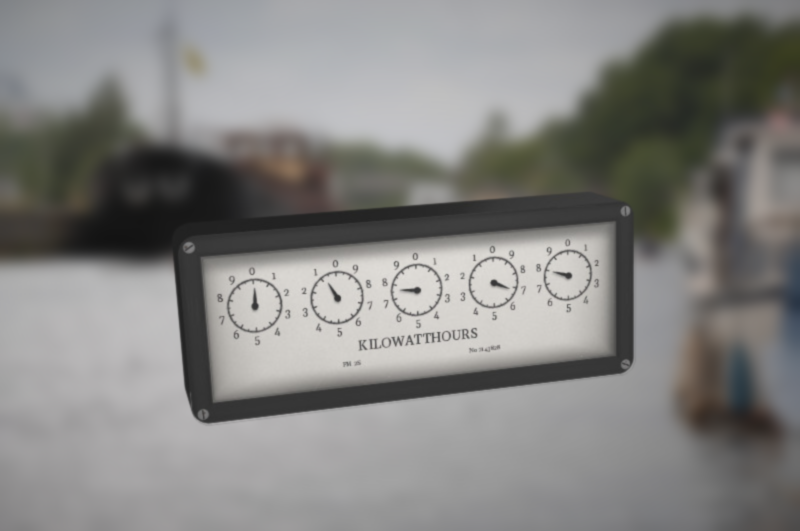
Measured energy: **768** kWh
